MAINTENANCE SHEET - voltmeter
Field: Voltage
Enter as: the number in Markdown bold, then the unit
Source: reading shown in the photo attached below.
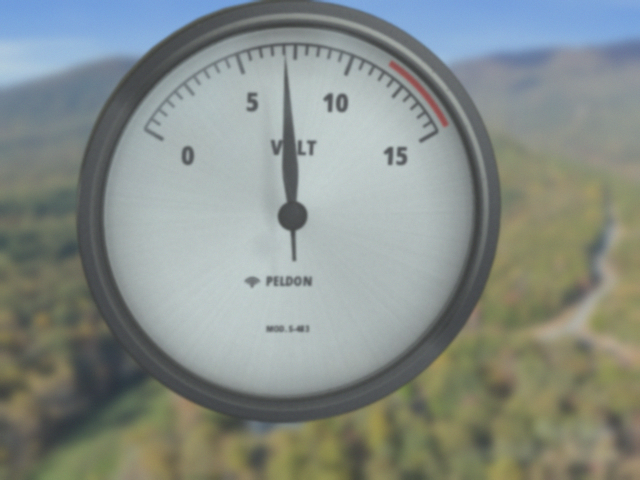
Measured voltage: **7** V
